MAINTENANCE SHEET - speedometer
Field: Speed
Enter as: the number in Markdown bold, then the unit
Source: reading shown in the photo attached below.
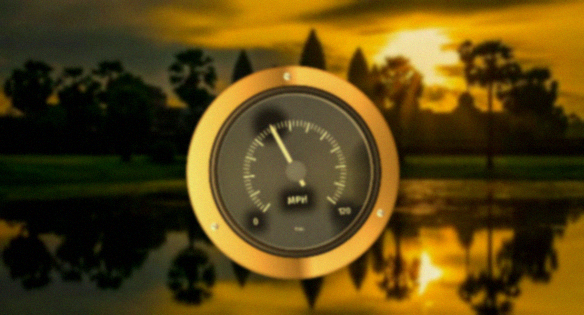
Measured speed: **50** mph
